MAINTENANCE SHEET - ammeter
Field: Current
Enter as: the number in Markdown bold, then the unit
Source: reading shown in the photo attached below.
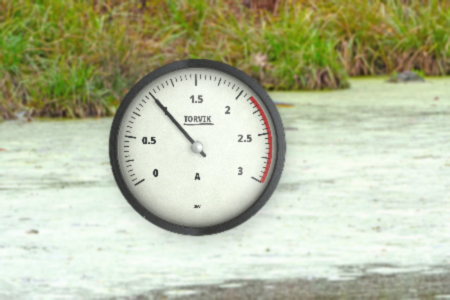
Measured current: **1** A
